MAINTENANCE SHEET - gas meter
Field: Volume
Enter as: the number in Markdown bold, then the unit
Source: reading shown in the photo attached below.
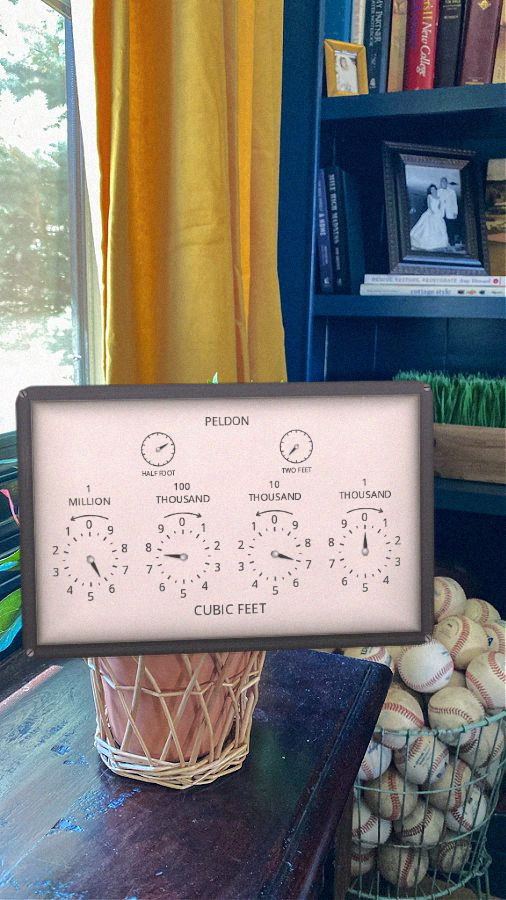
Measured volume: **577000** ft³
